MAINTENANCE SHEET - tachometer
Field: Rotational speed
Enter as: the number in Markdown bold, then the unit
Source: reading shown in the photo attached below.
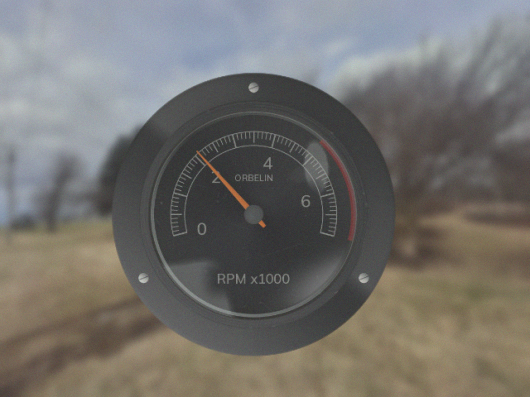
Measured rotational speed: **2100** rpm
